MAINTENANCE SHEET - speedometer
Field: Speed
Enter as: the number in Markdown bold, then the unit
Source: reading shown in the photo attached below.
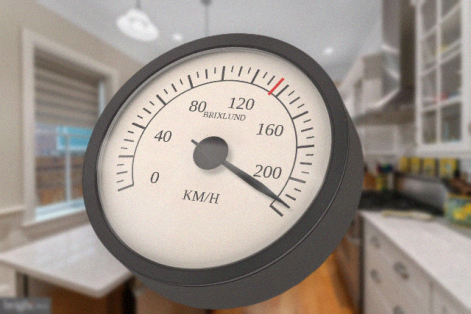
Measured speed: **215** km/h
